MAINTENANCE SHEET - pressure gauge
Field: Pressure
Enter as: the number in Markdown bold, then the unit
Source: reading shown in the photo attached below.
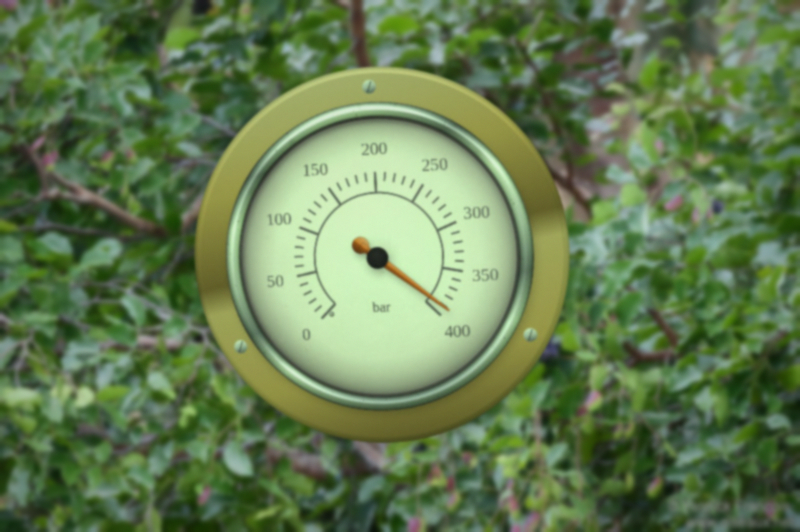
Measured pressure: **390** bar
